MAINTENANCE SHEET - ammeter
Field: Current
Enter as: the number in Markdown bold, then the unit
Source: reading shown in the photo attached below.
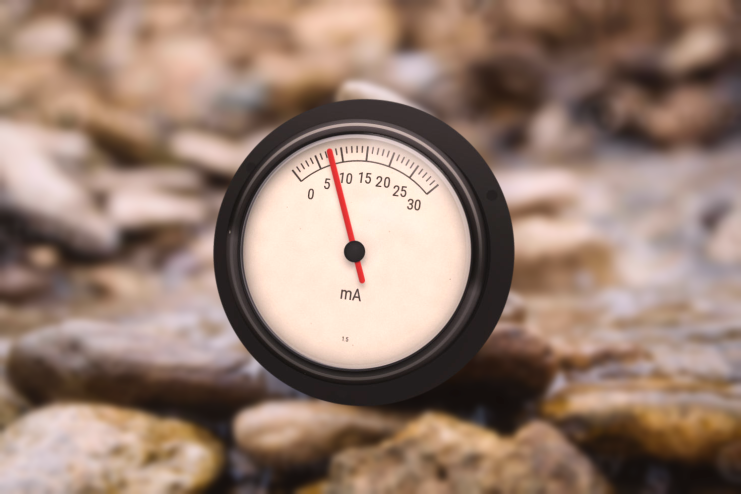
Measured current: **8** mA
